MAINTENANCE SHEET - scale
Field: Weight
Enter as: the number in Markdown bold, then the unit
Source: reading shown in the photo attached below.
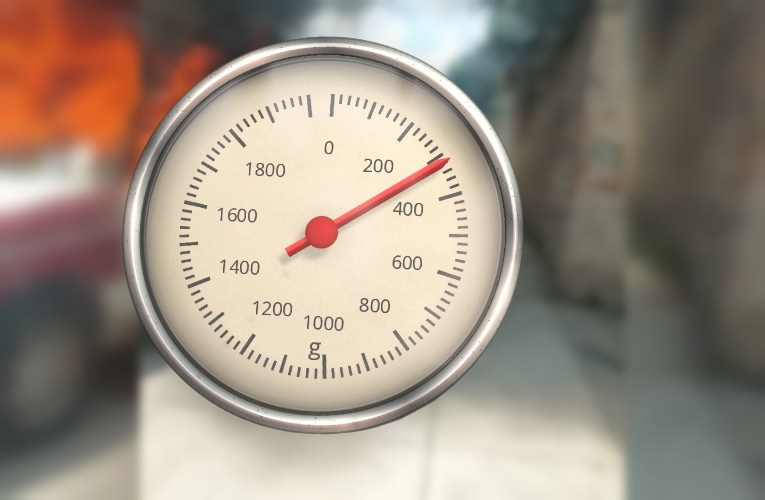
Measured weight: **320** g
